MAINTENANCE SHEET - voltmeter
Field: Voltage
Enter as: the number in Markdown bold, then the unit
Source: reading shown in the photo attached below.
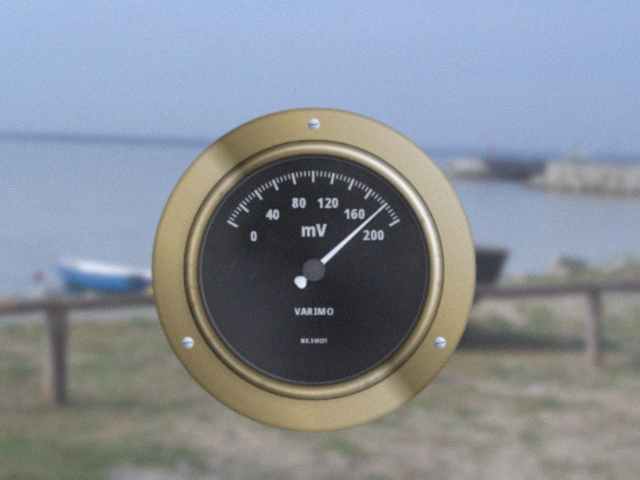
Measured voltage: **180** mV
